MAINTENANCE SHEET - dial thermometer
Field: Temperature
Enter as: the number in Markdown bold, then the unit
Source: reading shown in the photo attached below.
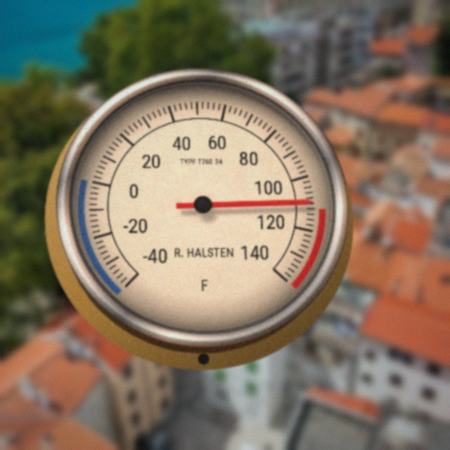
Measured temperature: **110** °F
